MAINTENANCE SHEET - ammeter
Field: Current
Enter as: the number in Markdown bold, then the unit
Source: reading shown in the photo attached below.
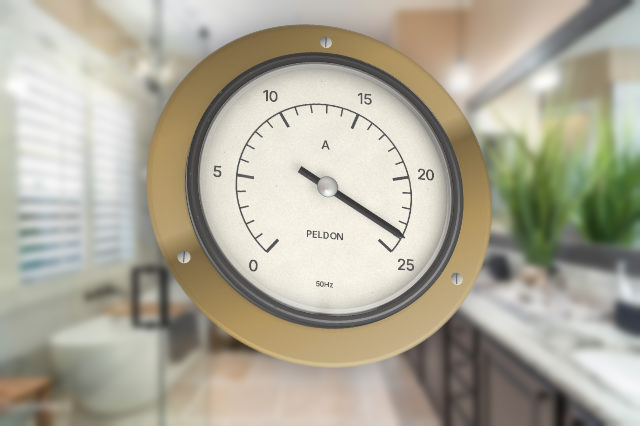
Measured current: **24** A
